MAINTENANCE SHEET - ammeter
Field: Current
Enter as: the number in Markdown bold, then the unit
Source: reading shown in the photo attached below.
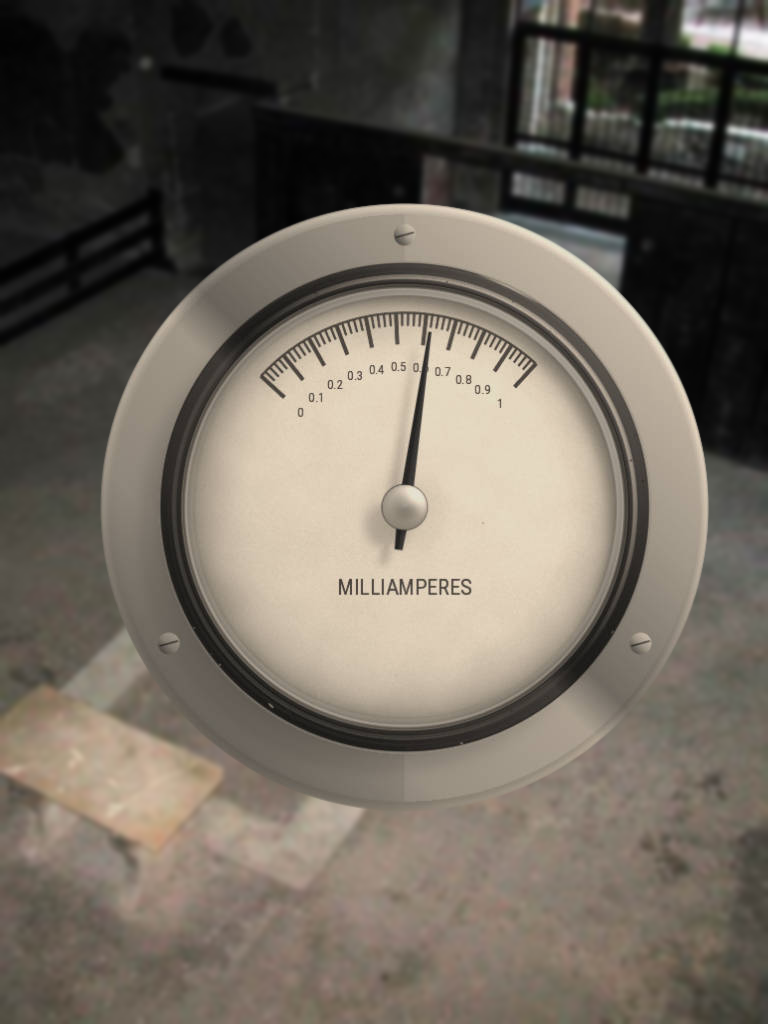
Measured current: **0.62** mA
